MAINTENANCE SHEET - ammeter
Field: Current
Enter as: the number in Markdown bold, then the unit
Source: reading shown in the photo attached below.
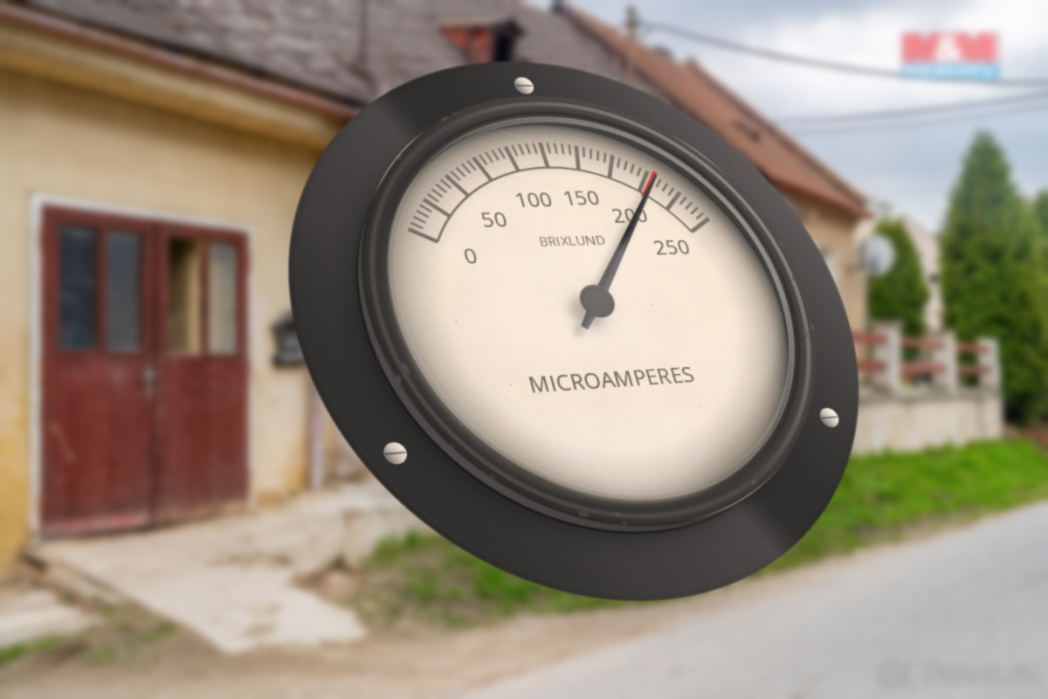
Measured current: **205** µA
